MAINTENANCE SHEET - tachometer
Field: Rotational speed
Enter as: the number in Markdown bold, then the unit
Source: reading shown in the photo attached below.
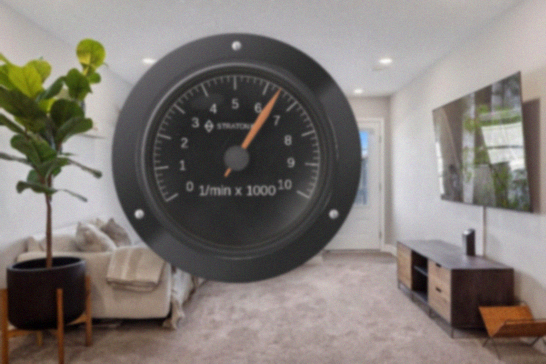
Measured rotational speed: **6400** rpm
